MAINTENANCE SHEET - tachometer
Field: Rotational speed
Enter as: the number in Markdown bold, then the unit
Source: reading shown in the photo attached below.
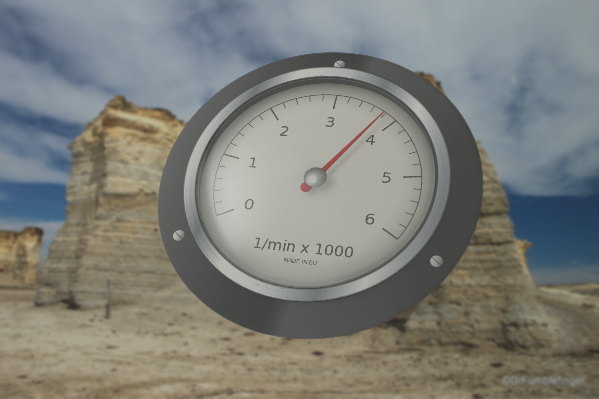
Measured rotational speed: **3800** rpm
